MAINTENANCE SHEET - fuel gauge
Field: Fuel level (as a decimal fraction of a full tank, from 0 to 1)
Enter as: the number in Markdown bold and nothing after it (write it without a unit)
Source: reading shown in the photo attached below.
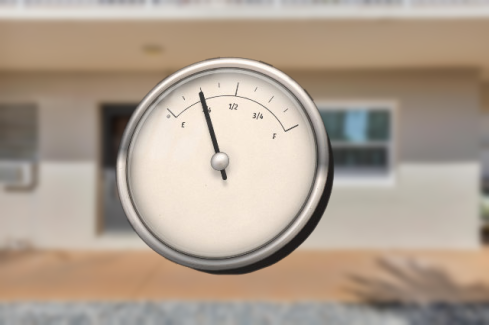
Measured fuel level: **0.25**
